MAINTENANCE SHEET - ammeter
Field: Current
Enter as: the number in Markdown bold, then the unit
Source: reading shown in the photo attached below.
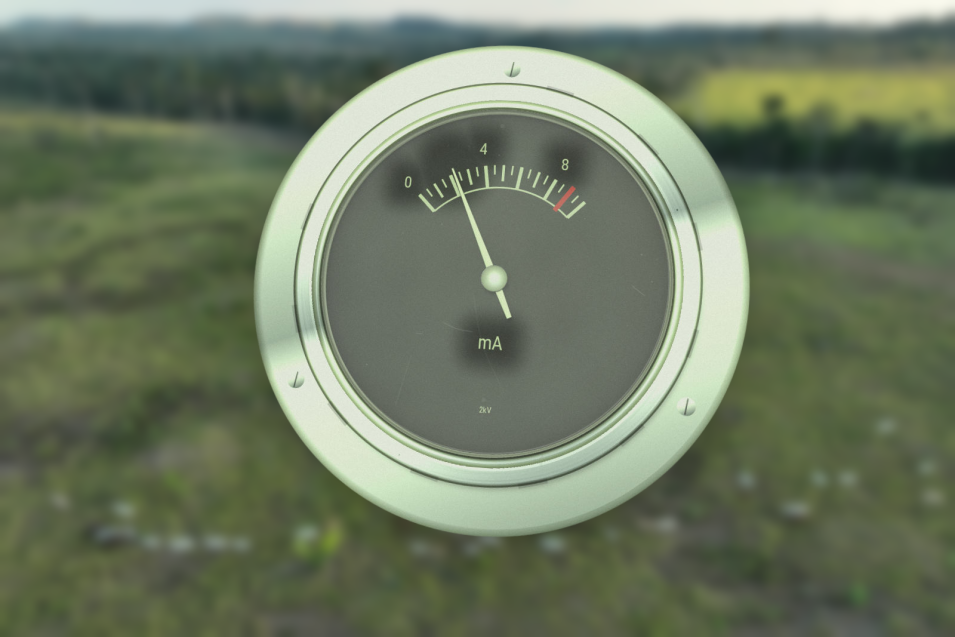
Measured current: **2.25** mA
